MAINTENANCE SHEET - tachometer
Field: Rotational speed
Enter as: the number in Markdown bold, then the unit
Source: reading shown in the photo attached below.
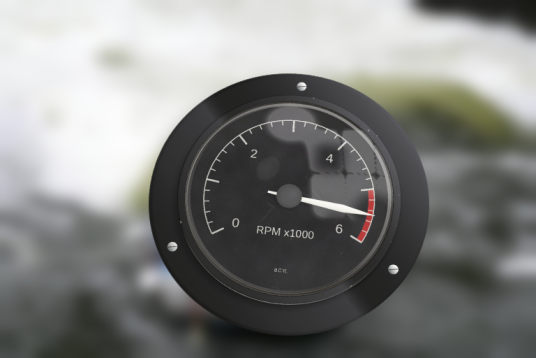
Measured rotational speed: **5500** rpm
